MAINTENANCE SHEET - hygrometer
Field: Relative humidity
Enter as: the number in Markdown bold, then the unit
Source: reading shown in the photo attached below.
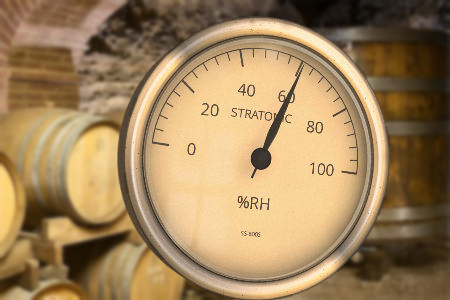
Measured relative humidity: **60** %
